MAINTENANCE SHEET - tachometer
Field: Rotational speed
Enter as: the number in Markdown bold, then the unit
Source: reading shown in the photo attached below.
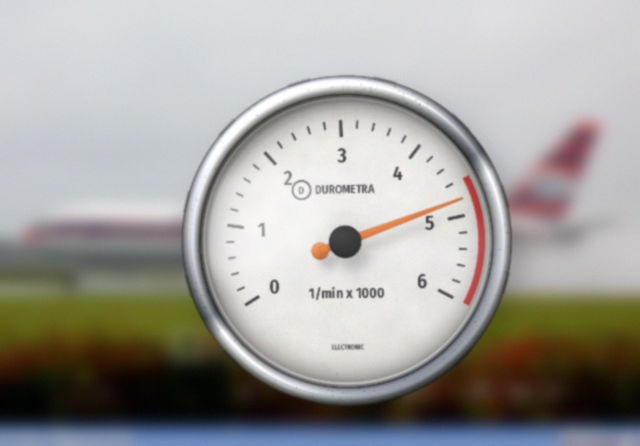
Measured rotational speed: **4800** rpm
